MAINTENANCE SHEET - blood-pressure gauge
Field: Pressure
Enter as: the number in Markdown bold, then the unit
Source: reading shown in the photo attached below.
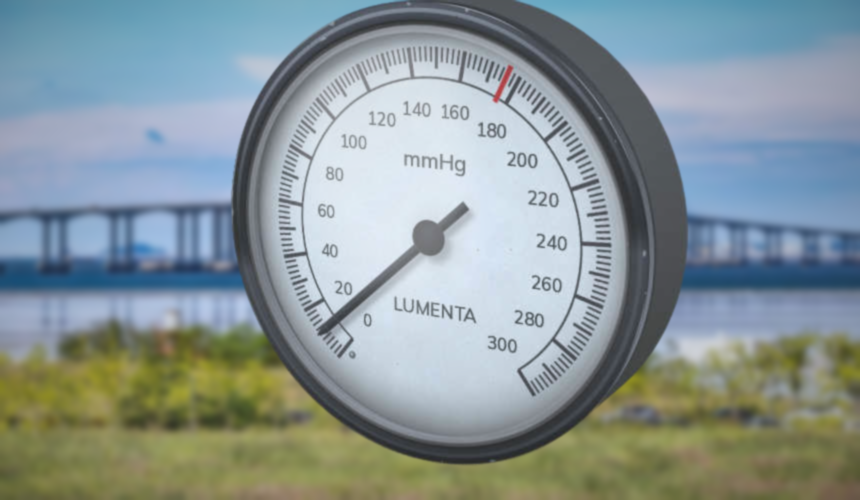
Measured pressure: **10** mmHg
